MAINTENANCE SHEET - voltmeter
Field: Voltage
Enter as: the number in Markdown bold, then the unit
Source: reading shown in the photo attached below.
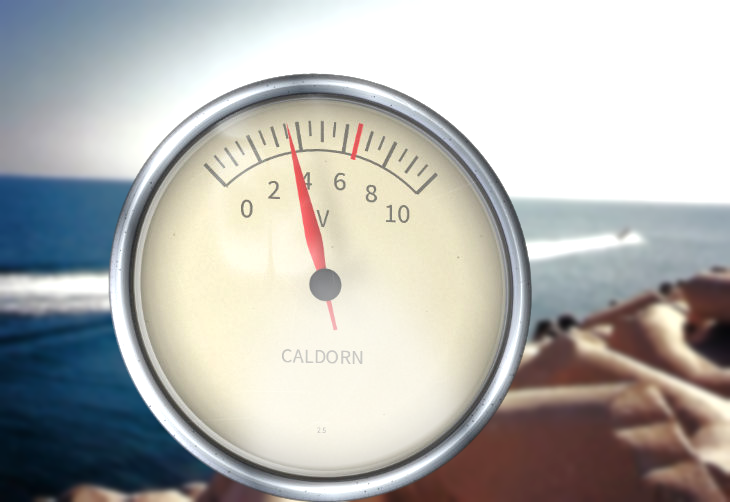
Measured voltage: **3.5** V
